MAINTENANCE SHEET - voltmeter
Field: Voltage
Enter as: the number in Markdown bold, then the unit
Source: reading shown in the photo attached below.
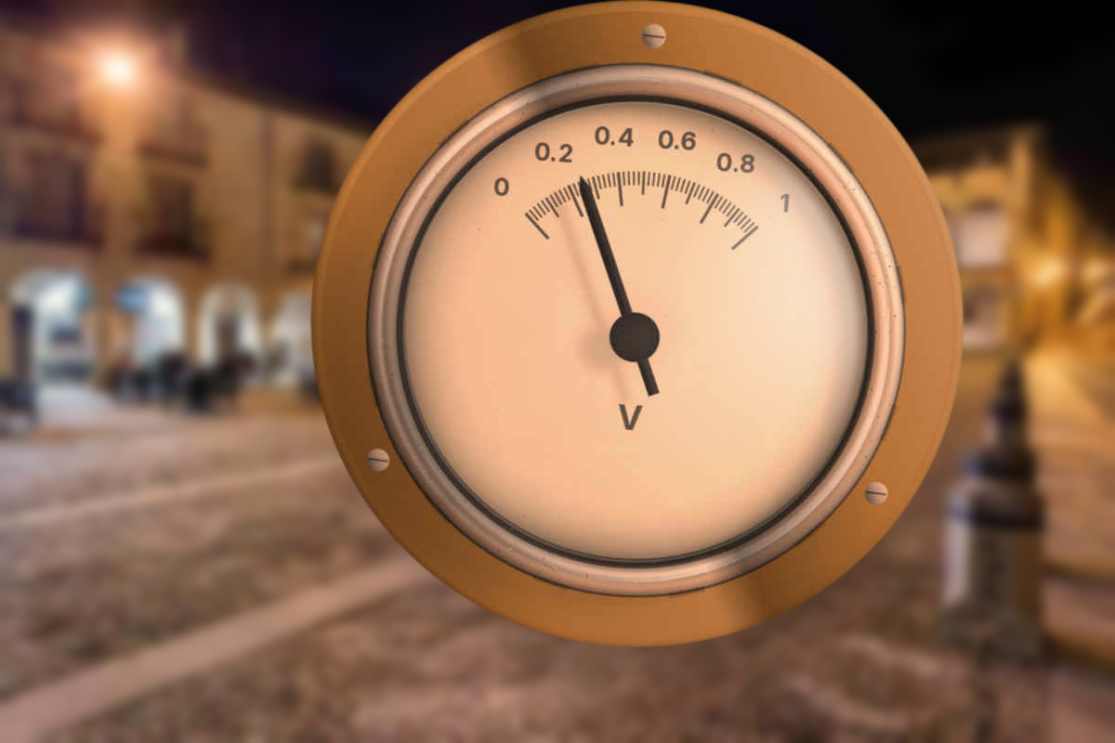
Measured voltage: **0.26** V
